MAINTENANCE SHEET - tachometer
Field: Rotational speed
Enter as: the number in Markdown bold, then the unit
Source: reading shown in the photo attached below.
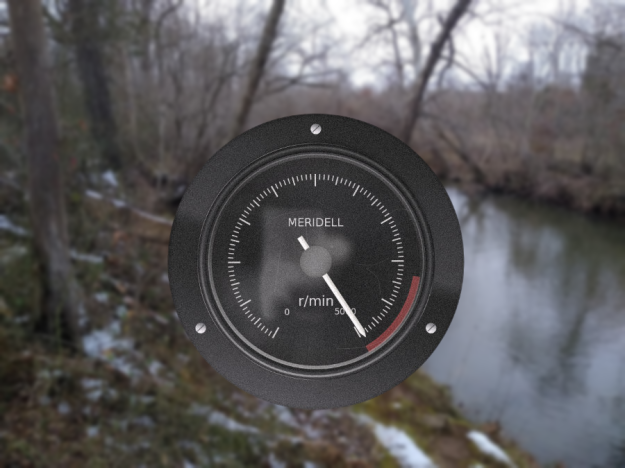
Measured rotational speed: **4950** rpm
